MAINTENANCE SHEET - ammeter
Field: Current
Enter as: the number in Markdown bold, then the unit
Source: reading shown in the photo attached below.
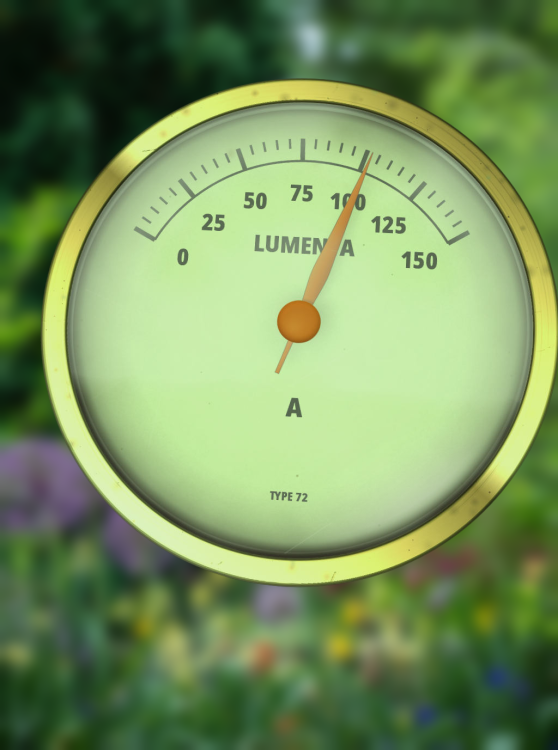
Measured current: **102.5** A
